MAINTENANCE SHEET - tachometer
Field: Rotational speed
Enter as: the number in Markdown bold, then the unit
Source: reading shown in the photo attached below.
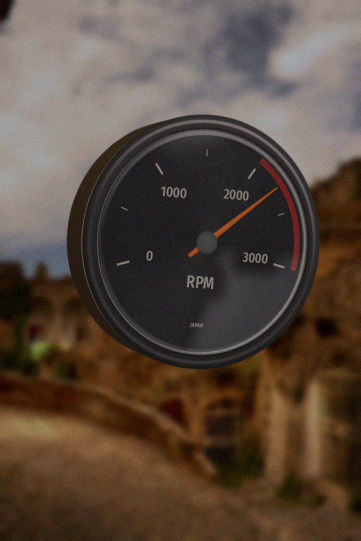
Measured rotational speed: **2250** rpm
